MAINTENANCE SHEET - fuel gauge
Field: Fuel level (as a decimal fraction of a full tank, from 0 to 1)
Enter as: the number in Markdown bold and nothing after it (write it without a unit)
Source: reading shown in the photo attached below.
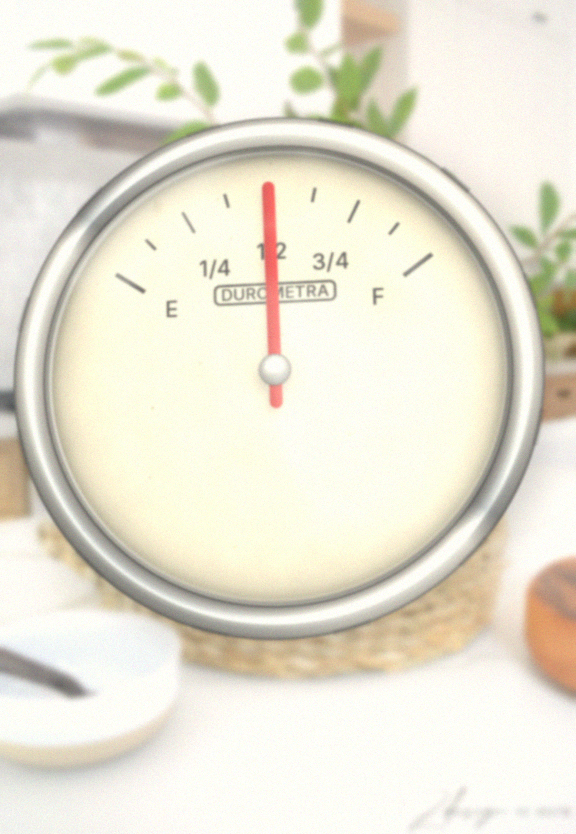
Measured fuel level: **0.5**
